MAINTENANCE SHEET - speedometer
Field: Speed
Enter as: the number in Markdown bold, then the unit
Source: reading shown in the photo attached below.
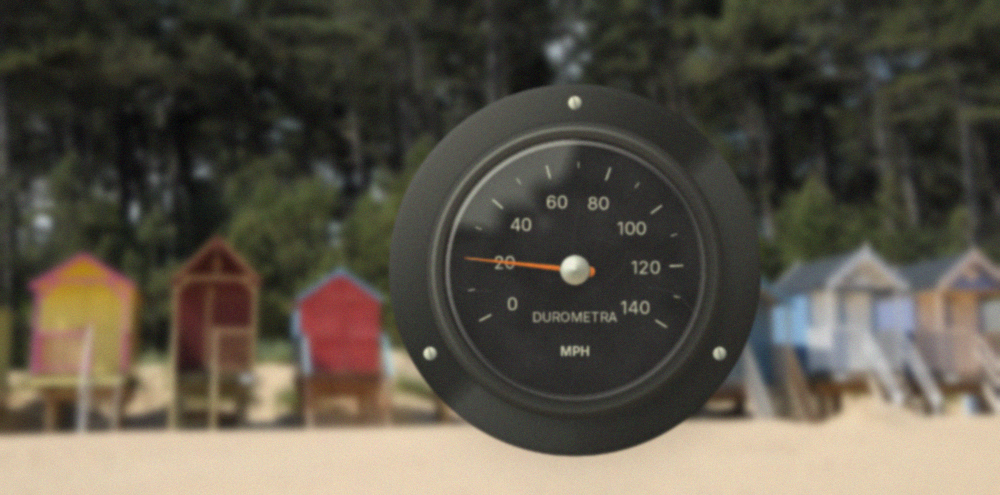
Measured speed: **20** mph
